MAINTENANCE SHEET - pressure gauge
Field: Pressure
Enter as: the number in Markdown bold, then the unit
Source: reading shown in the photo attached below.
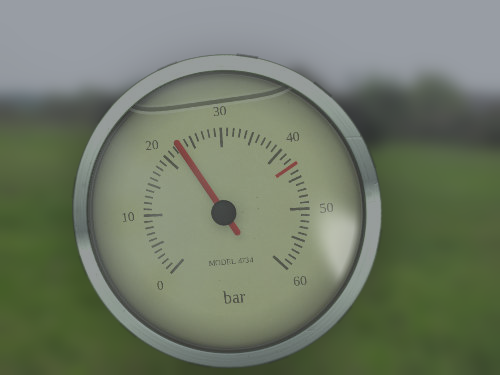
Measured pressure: **23** bar
